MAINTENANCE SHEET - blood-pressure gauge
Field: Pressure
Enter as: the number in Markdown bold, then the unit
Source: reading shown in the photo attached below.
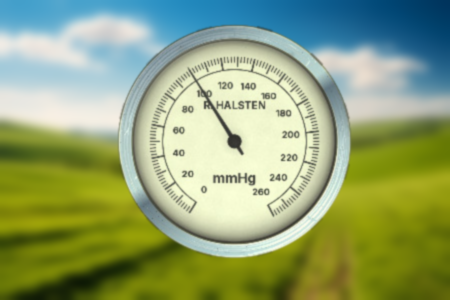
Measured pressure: **100** mmHg
